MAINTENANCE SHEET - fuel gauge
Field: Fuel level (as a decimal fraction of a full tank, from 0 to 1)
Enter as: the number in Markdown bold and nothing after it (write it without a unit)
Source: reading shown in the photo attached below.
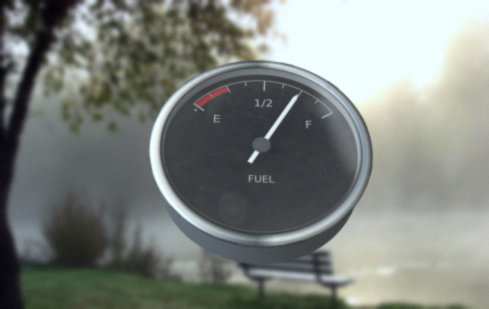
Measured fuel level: **0.75**
